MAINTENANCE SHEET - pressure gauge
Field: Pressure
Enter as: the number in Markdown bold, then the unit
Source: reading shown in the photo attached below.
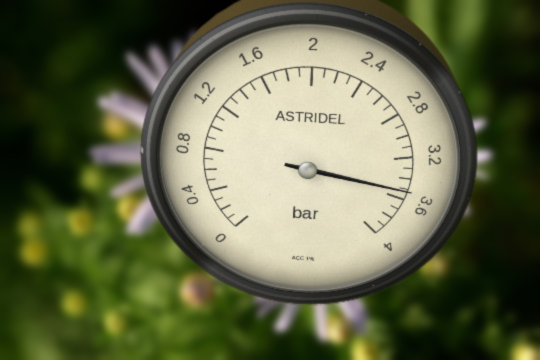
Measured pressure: **3.5** bar
